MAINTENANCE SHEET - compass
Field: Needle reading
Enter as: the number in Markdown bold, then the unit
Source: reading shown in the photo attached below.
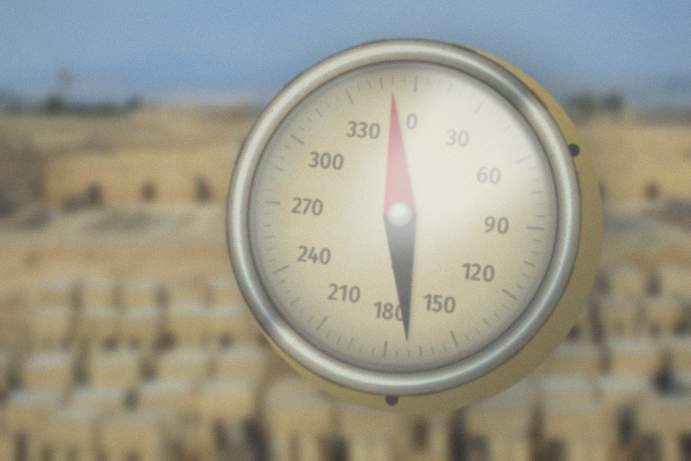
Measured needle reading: **350** °
